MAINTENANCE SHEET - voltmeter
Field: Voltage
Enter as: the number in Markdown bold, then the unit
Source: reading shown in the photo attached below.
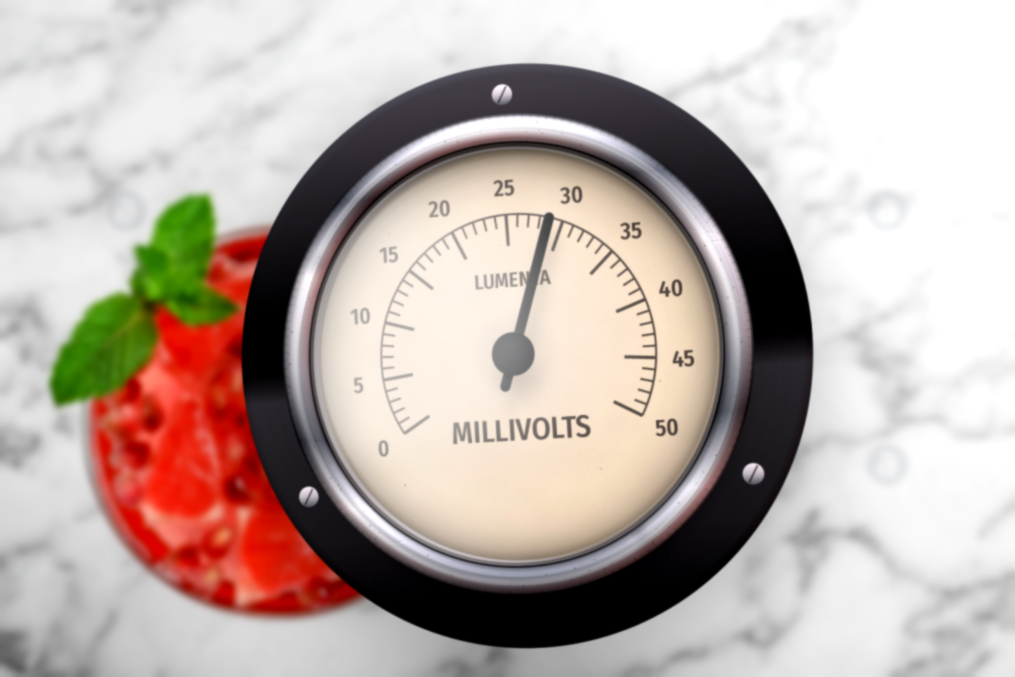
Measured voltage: **29** mV
